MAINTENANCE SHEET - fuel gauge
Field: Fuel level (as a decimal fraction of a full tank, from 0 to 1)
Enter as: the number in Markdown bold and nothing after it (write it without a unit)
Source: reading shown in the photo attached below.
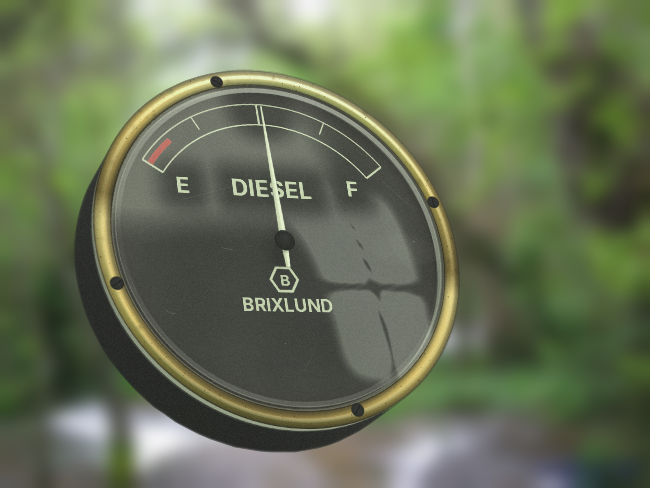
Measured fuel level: **0.5**
